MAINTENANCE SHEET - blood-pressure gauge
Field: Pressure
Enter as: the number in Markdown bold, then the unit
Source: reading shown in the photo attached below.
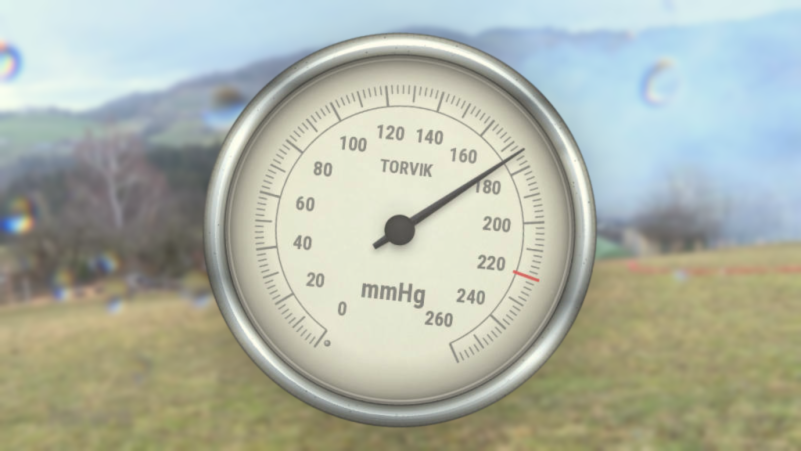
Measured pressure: **174** mmHg
